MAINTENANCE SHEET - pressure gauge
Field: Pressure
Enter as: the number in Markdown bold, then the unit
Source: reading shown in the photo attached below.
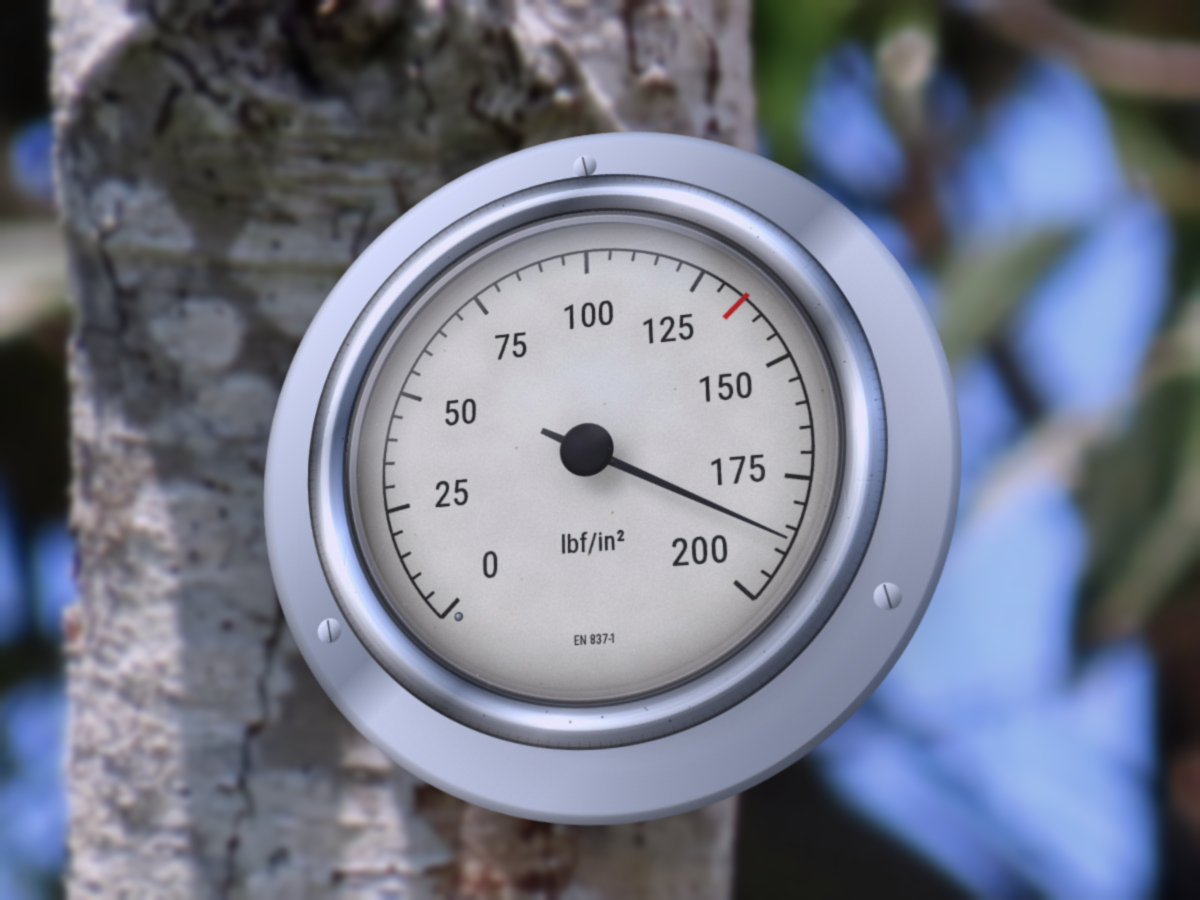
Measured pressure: **187.5** psi
